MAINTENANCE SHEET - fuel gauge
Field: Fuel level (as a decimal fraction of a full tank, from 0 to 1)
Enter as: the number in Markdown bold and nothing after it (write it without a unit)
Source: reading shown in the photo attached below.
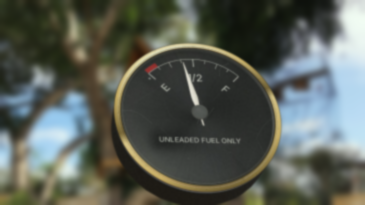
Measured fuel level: **0.375**
